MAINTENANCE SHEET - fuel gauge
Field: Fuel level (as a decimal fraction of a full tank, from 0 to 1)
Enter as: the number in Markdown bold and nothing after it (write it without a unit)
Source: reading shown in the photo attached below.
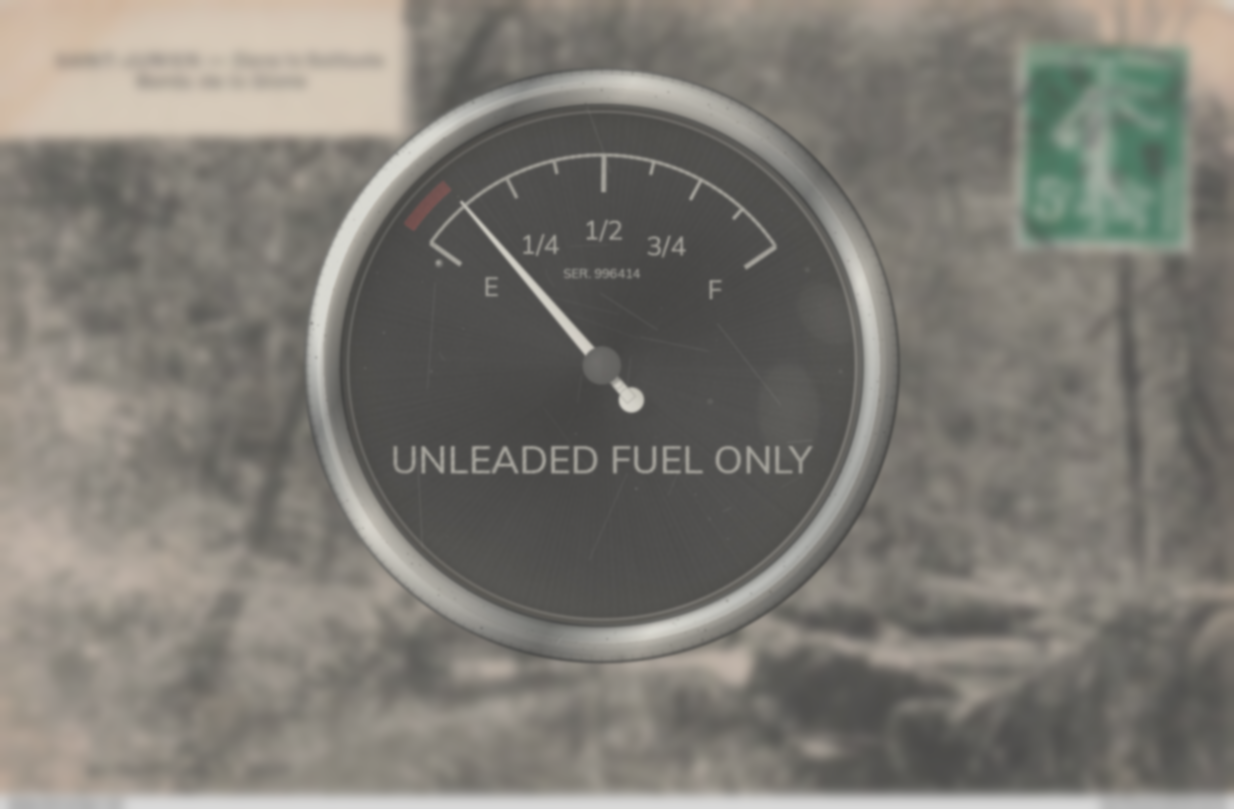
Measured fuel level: **0.125**
